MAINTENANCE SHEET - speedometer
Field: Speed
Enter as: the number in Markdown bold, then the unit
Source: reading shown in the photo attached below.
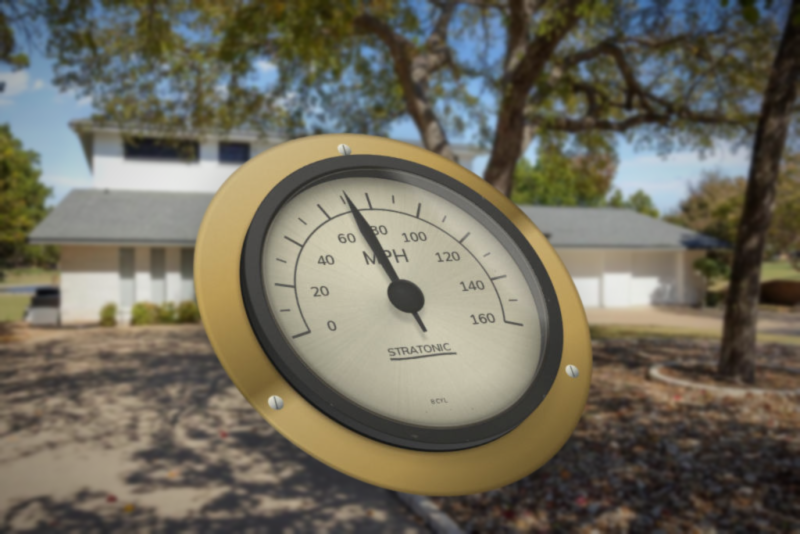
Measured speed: **70** mph
